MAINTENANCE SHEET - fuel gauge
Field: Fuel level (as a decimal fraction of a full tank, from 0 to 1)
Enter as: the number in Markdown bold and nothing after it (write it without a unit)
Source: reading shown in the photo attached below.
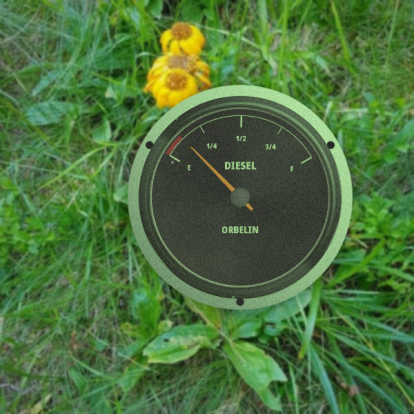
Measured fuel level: **0.125**
